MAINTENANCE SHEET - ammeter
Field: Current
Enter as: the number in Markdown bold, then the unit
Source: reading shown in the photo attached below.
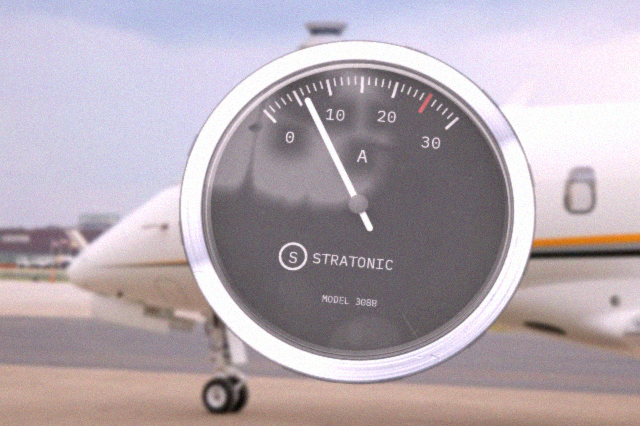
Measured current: **6** A
